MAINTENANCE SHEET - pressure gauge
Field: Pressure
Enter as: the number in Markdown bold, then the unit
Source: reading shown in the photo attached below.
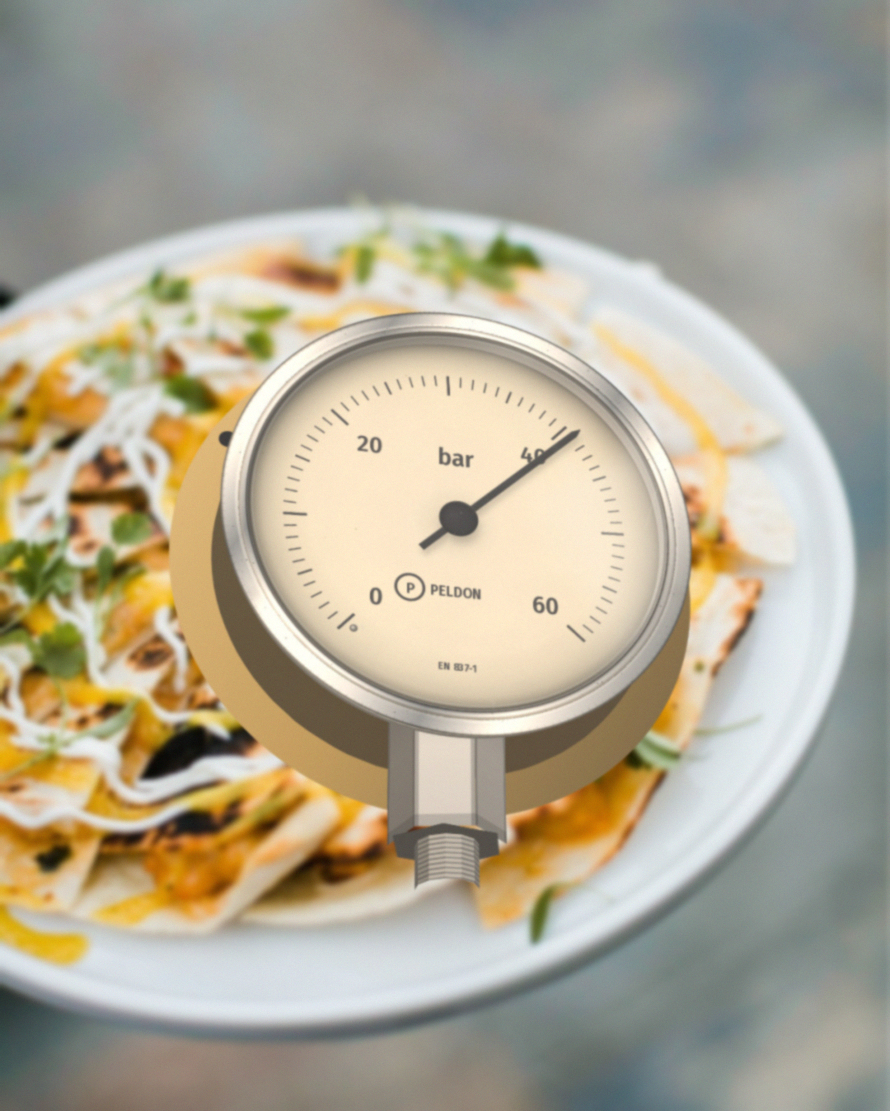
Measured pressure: **41** bar
